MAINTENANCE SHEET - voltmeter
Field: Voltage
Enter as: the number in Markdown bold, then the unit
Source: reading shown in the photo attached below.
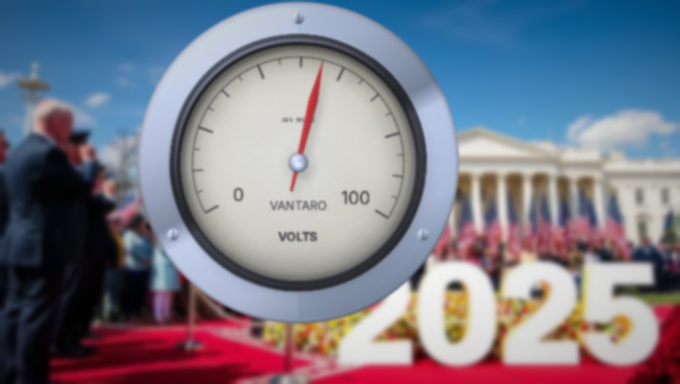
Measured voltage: **55** V
